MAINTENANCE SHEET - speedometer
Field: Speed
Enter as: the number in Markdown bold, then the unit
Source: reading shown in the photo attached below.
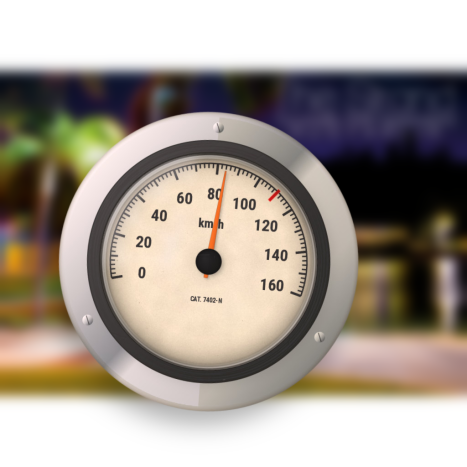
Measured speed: **84** km/h
